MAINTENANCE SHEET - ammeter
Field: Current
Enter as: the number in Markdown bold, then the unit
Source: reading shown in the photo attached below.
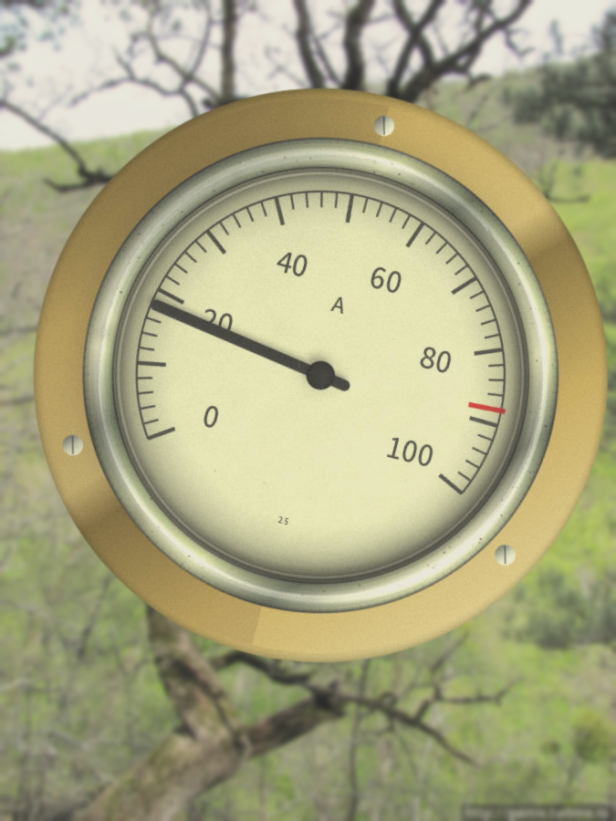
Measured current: **18** A
